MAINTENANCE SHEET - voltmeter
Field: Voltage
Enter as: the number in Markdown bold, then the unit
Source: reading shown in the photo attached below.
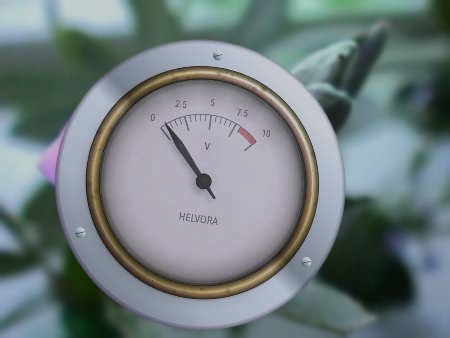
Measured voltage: **0.5** V
